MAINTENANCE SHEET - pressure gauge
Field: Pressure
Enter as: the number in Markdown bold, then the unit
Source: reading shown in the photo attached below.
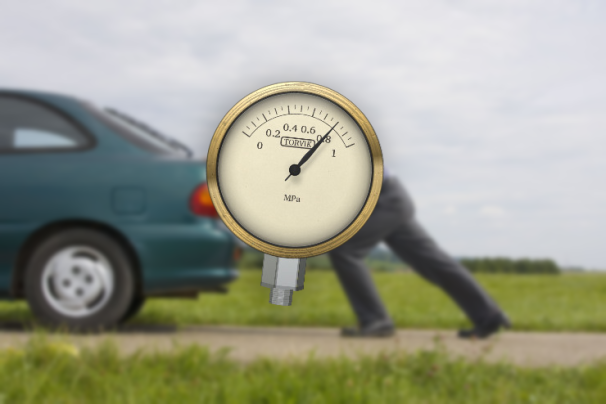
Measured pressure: **0.8** MPa
